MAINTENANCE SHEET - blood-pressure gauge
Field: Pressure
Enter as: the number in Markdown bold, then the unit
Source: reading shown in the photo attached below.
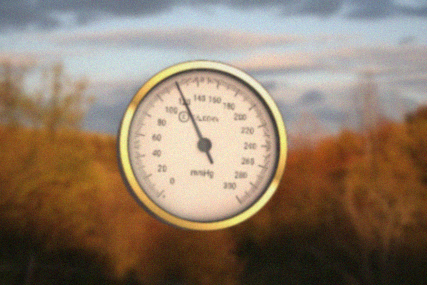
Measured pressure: **120** mmHg
